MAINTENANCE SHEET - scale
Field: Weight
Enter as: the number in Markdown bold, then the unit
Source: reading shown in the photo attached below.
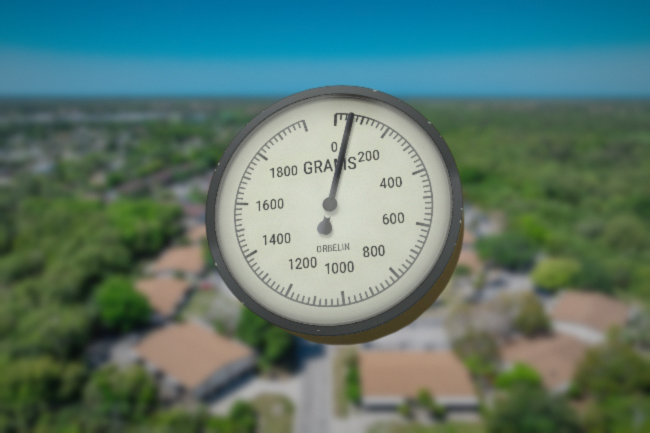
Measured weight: **60** g
